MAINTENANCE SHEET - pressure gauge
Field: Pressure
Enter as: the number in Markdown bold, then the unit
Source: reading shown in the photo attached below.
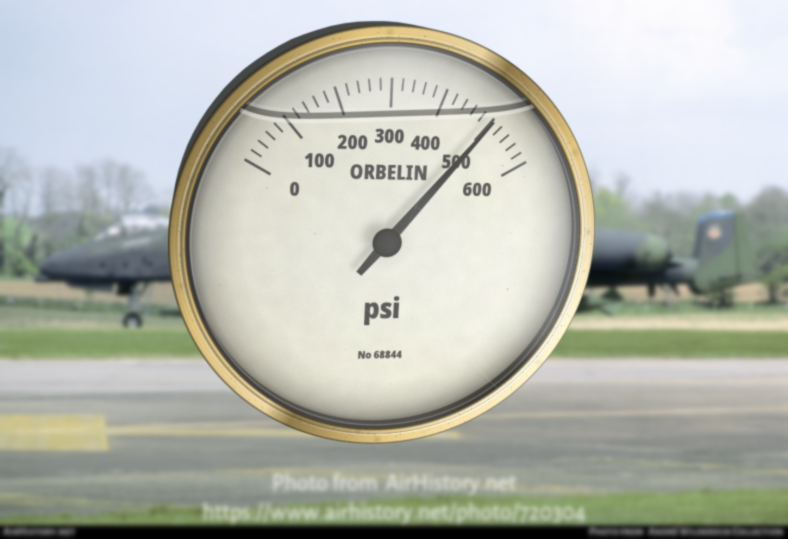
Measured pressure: **500** psi
